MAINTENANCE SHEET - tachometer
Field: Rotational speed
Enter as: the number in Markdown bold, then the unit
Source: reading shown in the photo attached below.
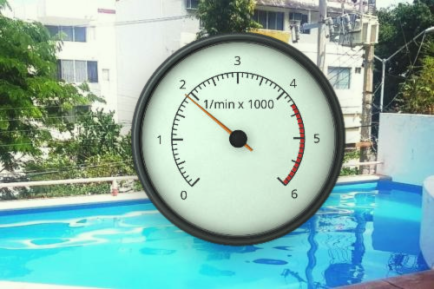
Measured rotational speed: **1900** rpm
